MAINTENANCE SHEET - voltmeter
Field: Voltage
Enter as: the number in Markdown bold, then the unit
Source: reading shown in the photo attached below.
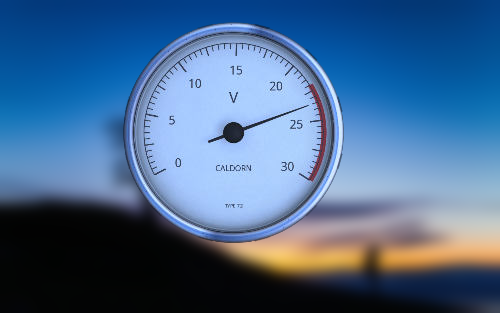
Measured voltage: **23.5** V
